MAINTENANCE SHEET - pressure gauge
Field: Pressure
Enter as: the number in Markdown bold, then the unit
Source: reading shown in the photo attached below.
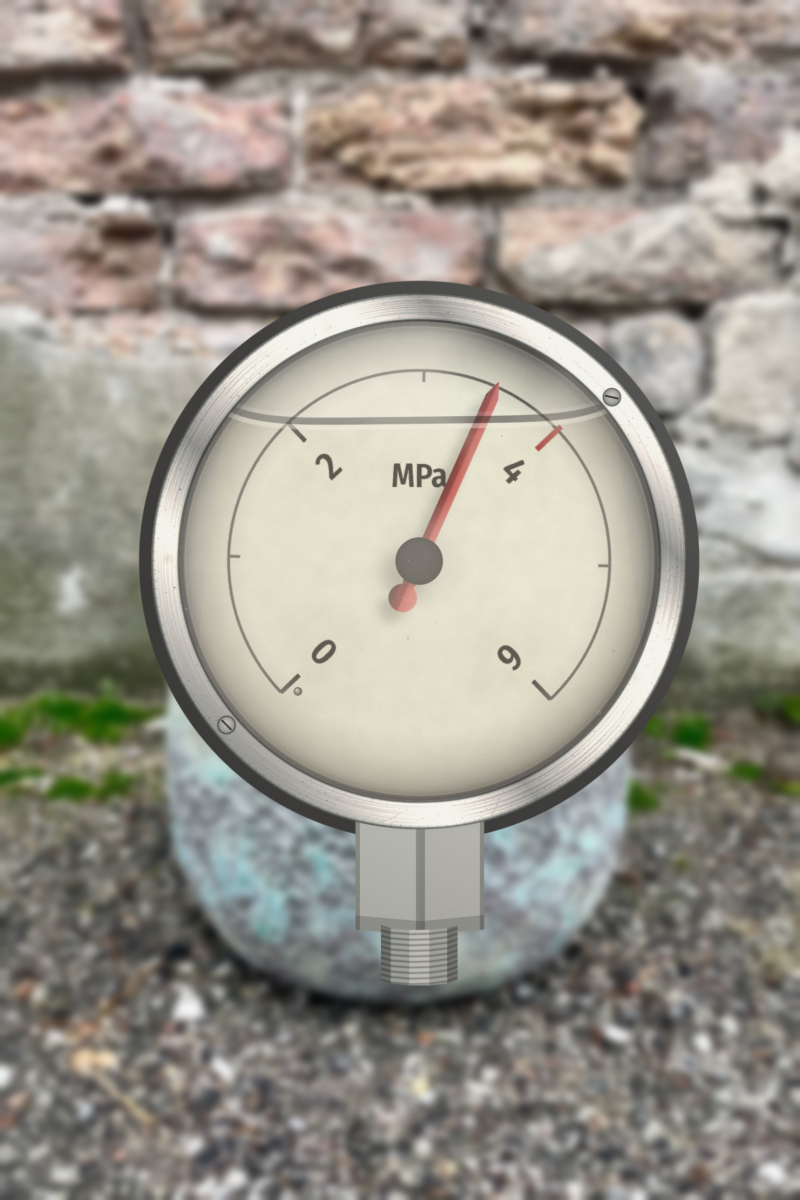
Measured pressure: **3.5** MPa
